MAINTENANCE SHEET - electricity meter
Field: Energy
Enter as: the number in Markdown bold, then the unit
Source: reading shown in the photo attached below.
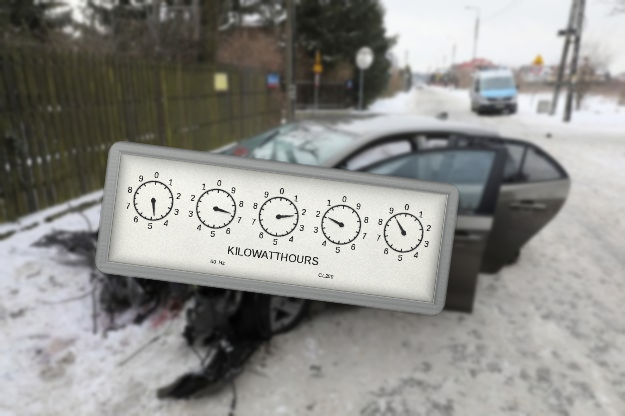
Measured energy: **47219** kWh
